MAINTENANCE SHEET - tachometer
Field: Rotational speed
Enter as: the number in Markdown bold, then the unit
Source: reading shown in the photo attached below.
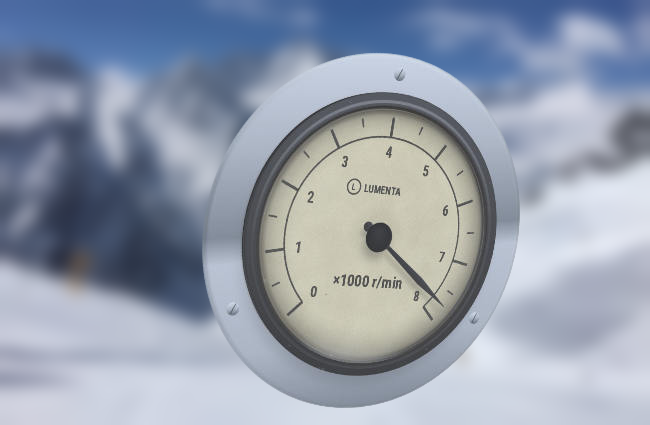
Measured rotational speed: **7750** rpm
